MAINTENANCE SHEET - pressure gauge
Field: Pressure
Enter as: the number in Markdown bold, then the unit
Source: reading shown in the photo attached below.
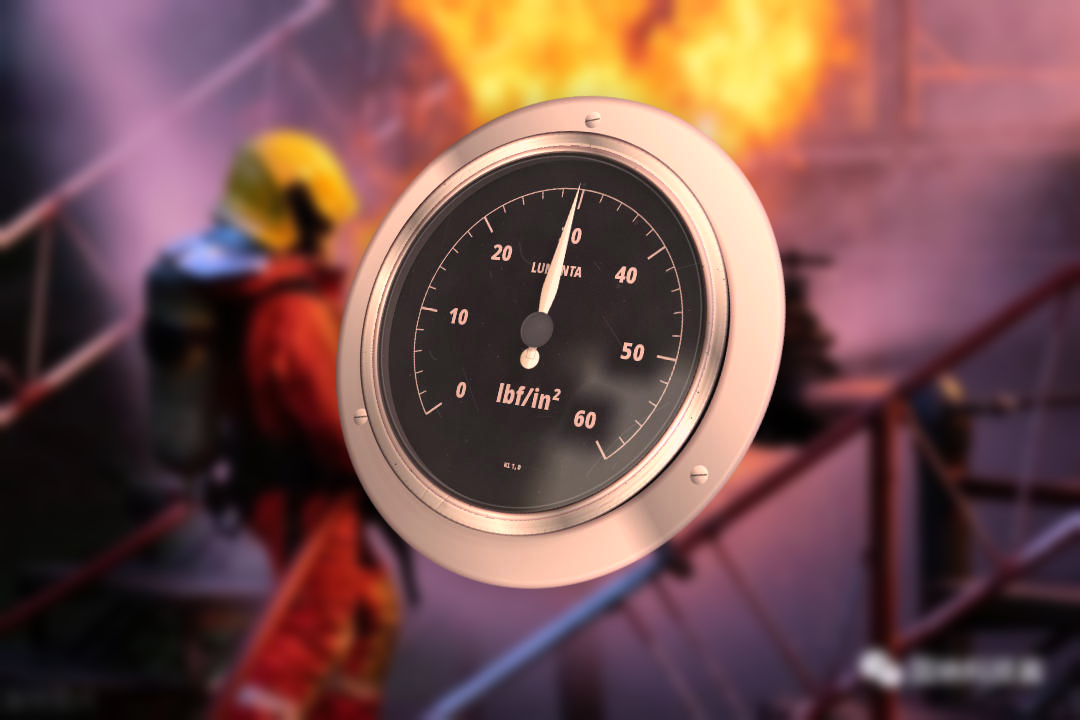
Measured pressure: **30** psi
